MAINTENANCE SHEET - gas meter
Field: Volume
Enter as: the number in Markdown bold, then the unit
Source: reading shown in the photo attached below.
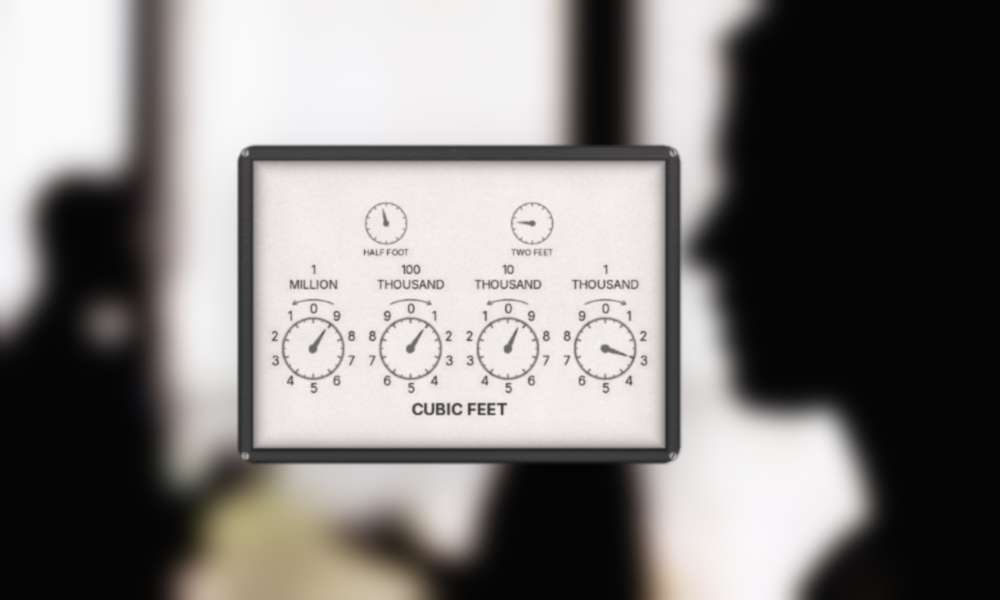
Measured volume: **909300** ft³
